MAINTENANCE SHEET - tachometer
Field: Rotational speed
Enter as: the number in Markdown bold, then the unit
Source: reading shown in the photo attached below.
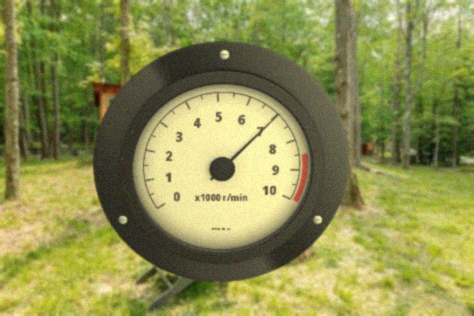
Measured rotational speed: **7000** rpm
